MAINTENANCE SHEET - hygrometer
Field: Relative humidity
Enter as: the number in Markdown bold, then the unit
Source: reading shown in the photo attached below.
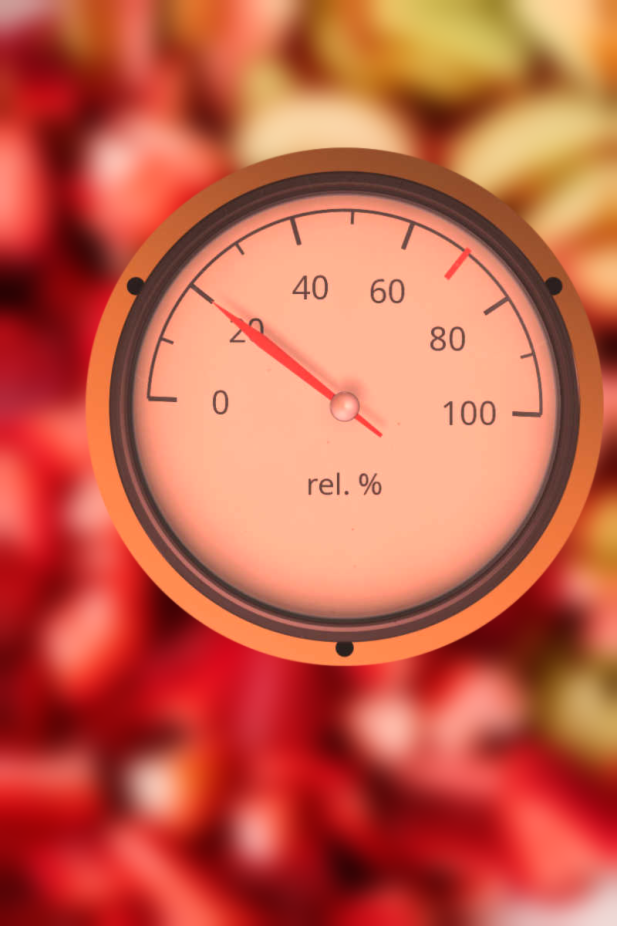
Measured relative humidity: **20** %
